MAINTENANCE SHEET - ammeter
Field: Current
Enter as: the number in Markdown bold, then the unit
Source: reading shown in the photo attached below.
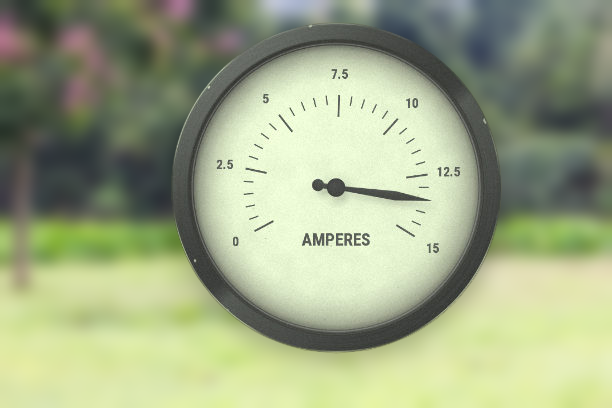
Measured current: **13.5** A
